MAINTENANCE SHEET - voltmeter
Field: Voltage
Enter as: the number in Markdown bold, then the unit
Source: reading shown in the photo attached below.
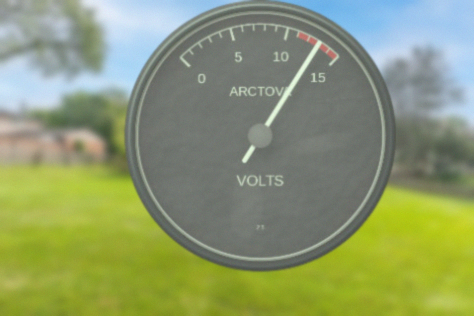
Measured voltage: **13** V
